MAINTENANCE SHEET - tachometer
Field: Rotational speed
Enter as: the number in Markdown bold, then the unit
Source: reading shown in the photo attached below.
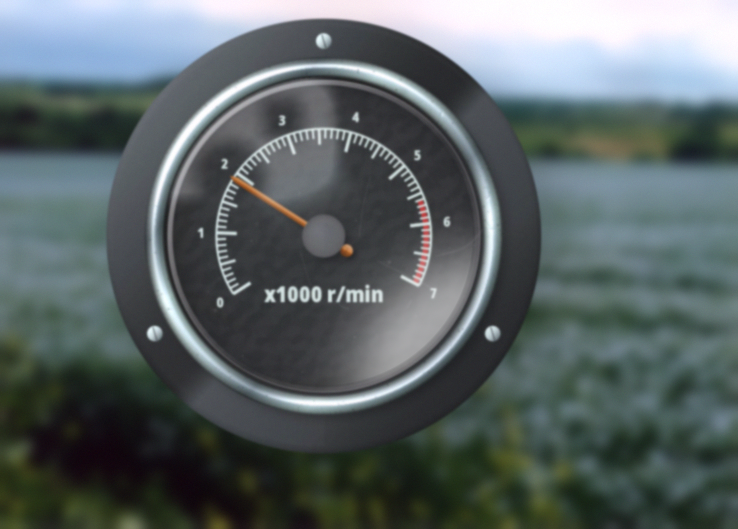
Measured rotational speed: **1900** rpm
